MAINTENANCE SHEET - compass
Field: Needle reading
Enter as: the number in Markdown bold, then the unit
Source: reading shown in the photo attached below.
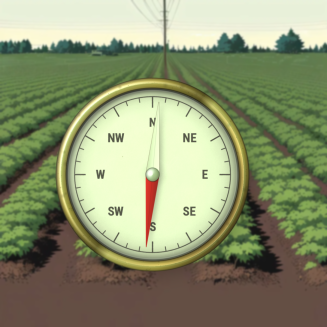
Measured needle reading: **185** °
